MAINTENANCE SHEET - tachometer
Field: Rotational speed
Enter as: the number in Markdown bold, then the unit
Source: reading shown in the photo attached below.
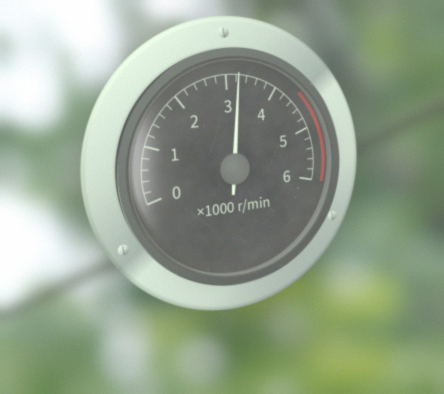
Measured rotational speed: **3200** rpm
